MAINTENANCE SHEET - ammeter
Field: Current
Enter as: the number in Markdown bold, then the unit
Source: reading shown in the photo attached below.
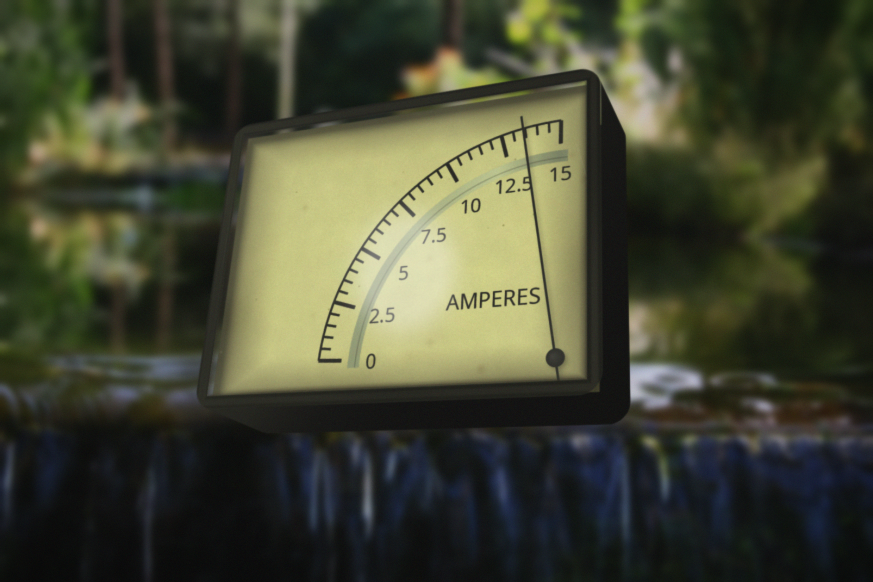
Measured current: **13.5** A
